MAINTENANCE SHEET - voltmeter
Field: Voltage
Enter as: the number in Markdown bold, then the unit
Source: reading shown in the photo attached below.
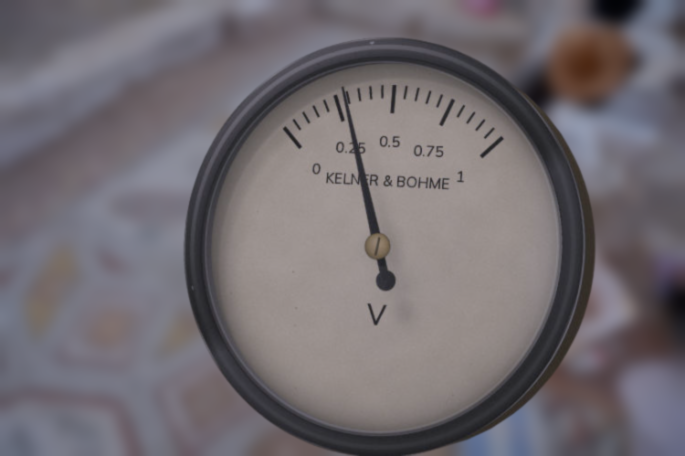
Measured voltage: **0.3** V
